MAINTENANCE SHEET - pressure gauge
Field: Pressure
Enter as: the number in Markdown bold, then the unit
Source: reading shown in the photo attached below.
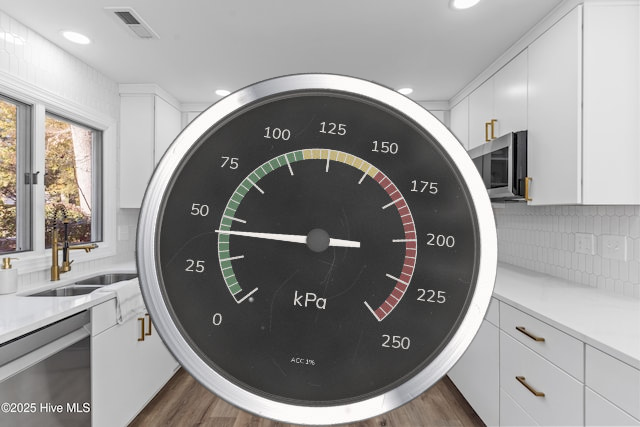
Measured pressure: **40** kPa
